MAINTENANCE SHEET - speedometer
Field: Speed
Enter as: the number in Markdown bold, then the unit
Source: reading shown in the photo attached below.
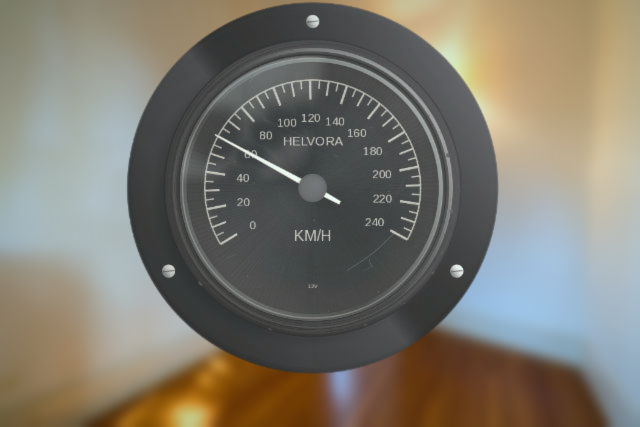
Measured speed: **60** km/h
